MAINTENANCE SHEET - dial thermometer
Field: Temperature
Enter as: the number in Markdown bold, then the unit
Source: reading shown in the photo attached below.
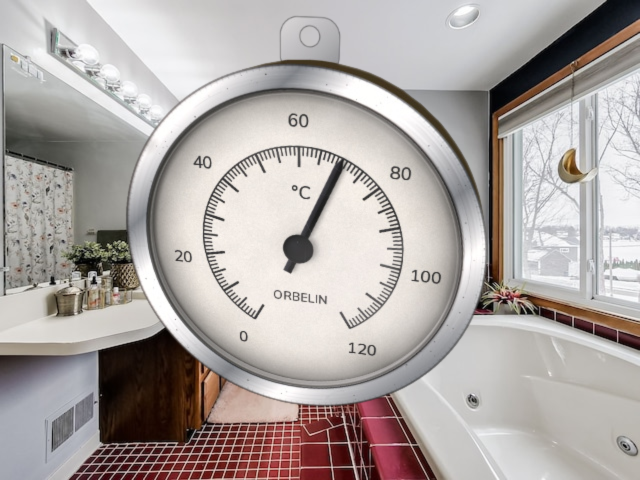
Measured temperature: **70** °C
